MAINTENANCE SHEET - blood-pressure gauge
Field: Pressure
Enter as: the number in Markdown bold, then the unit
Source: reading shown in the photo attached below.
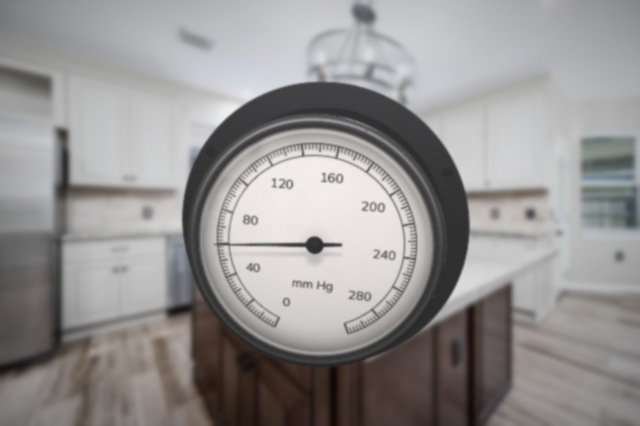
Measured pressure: **60** mmHg
